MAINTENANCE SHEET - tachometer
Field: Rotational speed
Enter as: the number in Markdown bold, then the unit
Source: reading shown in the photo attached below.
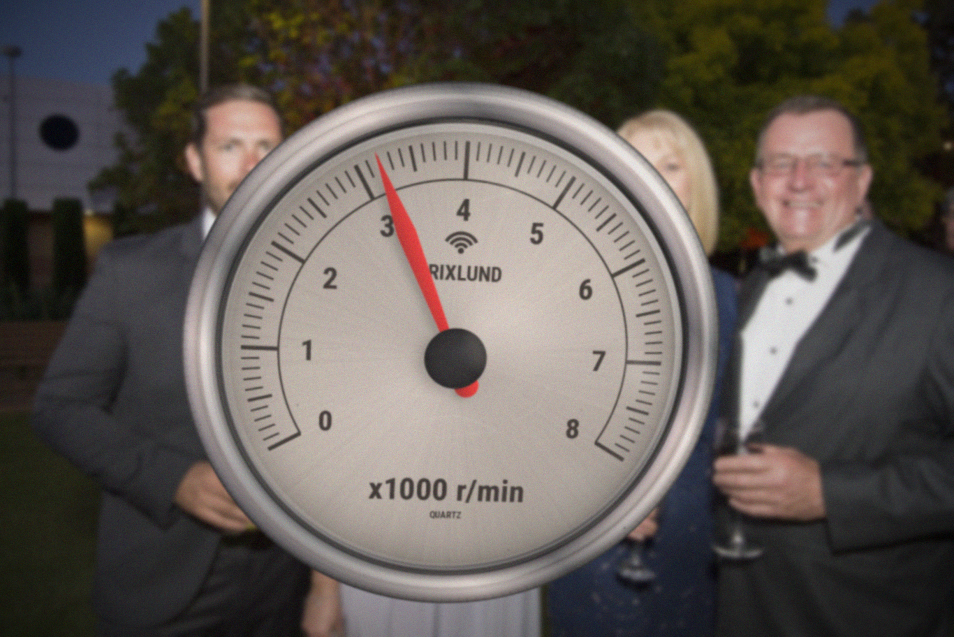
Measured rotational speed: **3200** rpm
